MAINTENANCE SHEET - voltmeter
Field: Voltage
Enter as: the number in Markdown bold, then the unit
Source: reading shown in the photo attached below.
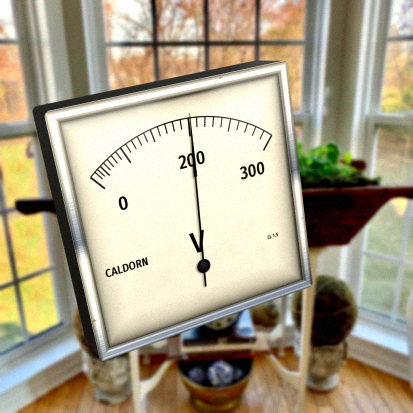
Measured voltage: **200** V
